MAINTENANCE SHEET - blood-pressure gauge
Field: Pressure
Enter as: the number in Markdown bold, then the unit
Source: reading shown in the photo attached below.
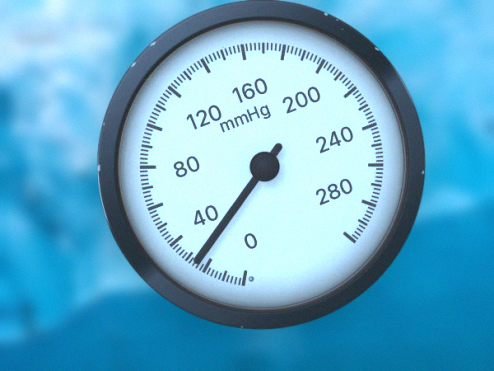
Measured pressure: **26** mmHg
